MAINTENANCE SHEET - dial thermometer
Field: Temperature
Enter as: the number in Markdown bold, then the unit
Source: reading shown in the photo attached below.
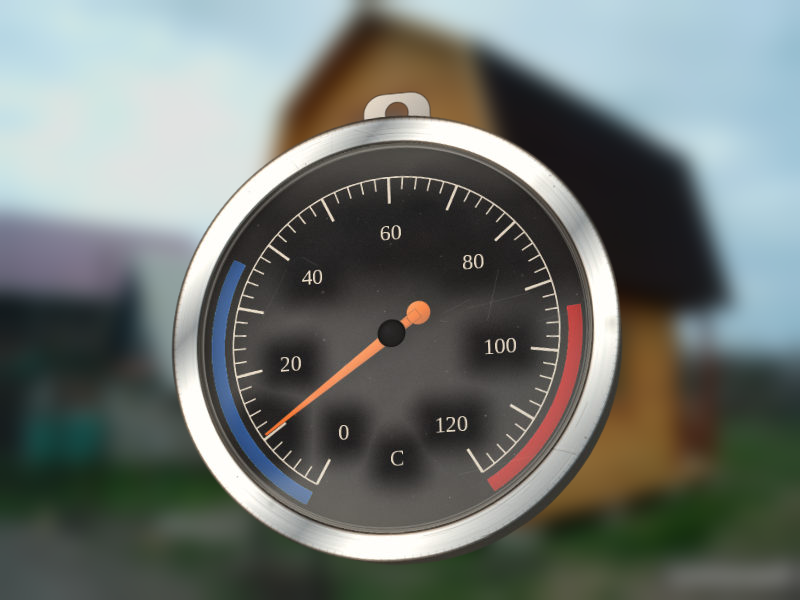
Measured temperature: **10** °C
